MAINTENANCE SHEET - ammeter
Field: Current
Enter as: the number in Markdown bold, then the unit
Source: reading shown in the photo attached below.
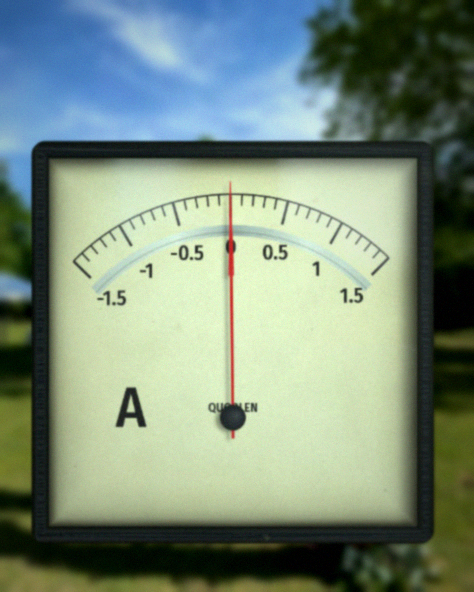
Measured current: **0** A
